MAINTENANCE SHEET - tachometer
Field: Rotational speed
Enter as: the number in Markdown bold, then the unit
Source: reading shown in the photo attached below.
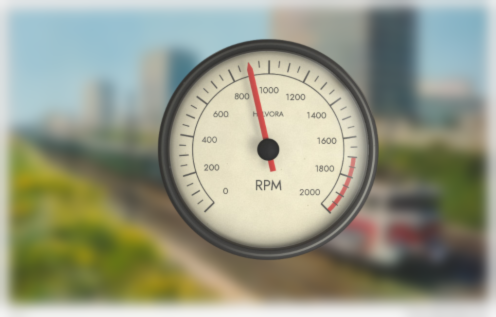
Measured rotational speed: **900** rpm
